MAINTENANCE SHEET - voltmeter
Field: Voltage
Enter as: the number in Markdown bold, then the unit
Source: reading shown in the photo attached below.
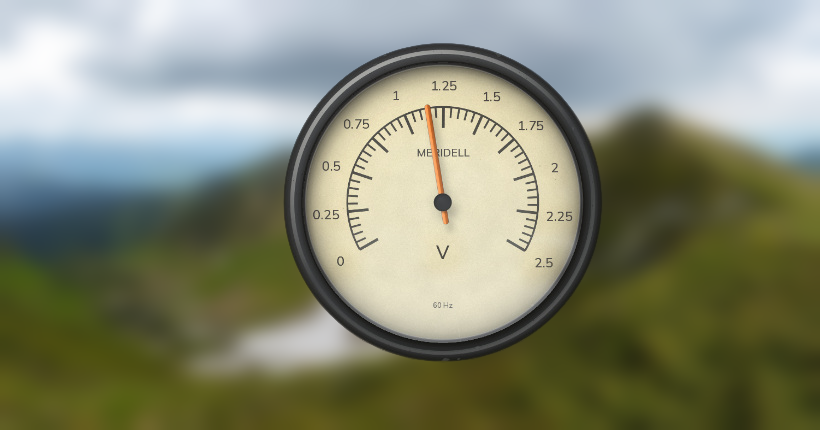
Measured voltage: **1.15** V
